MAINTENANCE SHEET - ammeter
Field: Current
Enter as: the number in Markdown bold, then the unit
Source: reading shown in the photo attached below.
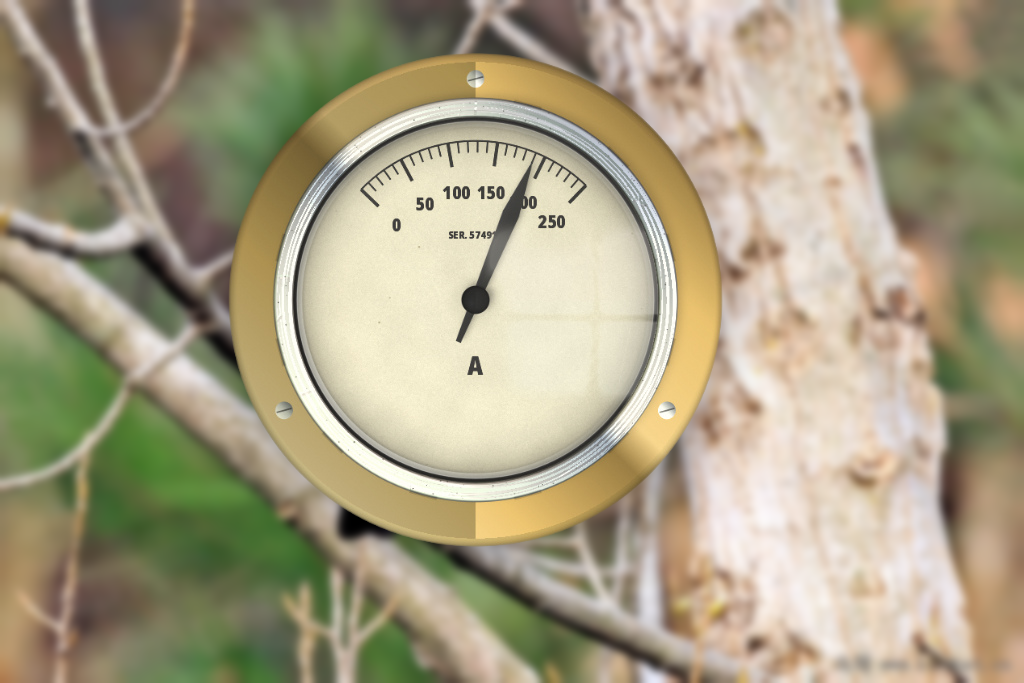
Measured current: **190** A
